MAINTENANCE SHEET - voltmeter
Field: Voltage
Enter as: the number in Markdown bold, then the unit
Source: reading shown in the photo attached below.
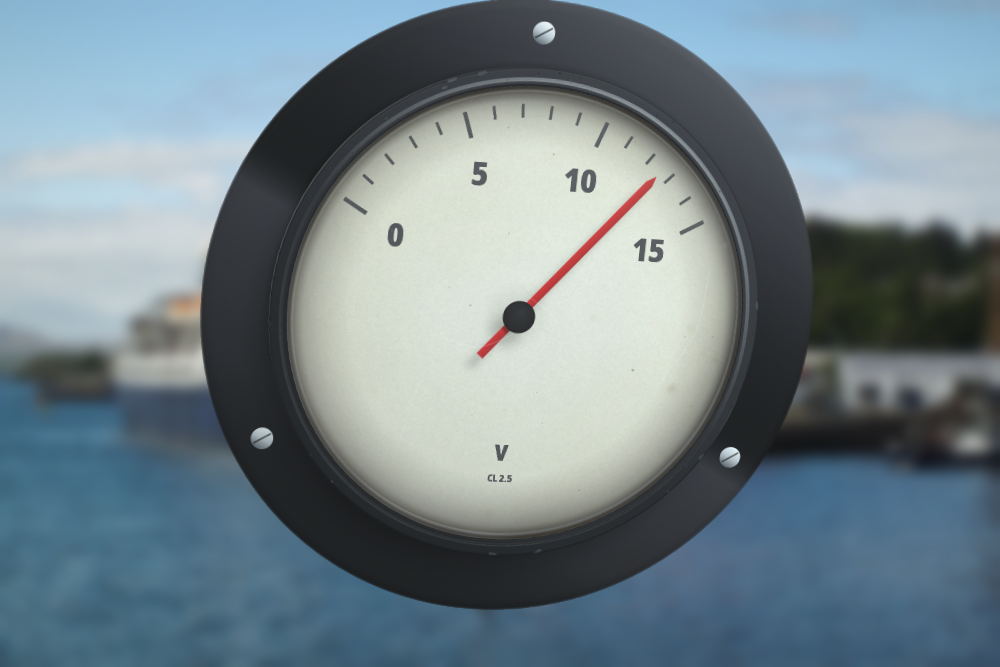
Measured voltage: **12.5** V
